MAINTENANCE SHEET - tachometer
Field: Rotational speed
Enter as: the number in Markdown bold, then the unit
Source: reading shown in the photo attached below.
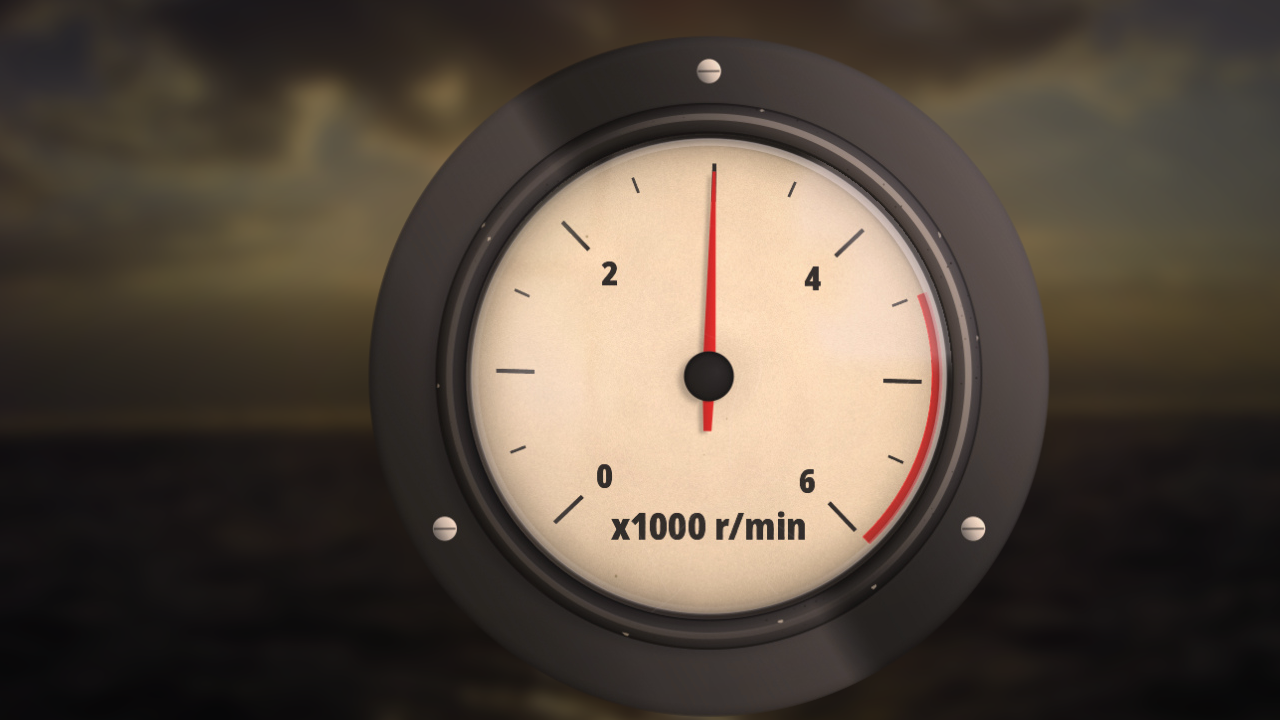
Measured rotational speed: **3000** rpm
